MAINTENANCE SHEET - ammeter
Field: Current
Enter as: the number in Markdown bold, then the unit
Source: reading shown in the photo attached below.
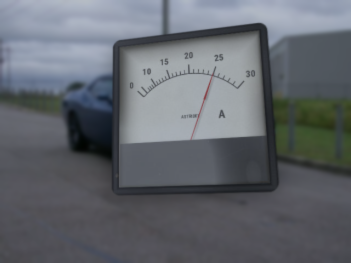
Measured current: **25** A
